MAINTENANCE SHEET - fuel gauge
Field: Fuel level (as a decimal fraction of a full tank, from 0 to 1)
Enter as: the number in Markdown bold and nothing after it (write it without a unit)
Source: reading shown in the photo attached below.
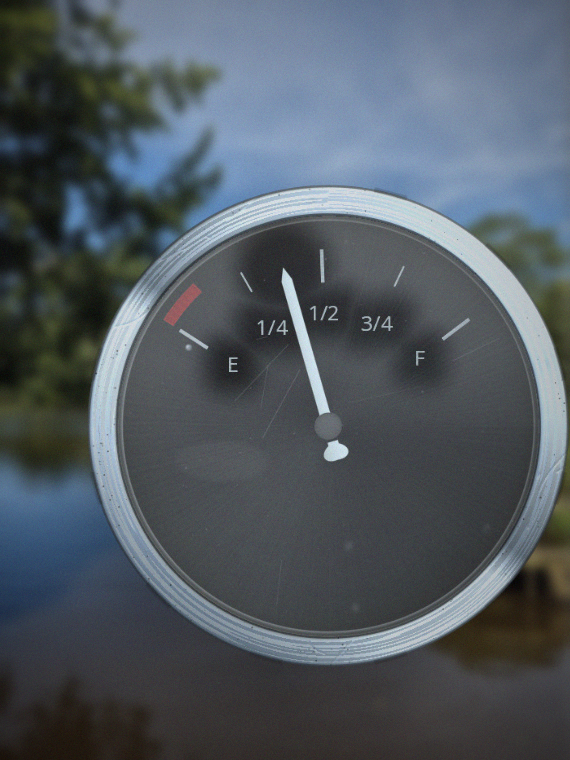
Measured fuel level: **0.375**
